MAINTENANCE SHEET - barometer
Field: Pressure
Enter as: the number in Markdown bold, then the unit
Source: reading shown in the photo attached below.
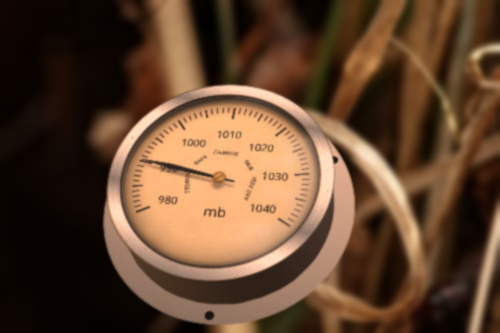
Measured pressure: **990** mbar
